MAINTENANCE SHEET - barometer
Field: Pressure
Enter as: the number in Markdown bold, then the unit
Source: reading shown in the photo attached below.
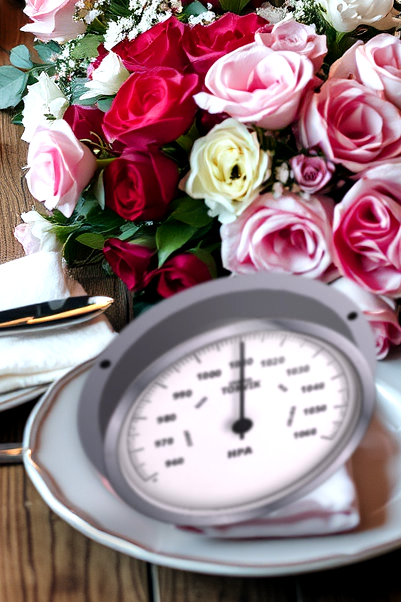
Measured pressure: **1010** hPa
